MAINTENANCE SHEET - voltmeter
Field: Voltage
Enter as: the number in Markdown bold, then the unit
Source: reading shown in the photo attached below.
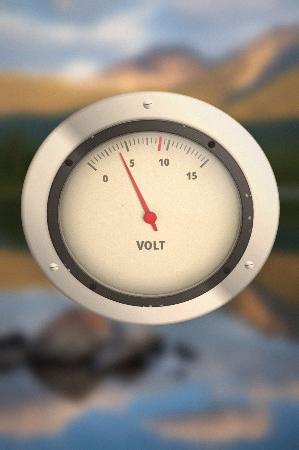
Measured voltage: **4** V
